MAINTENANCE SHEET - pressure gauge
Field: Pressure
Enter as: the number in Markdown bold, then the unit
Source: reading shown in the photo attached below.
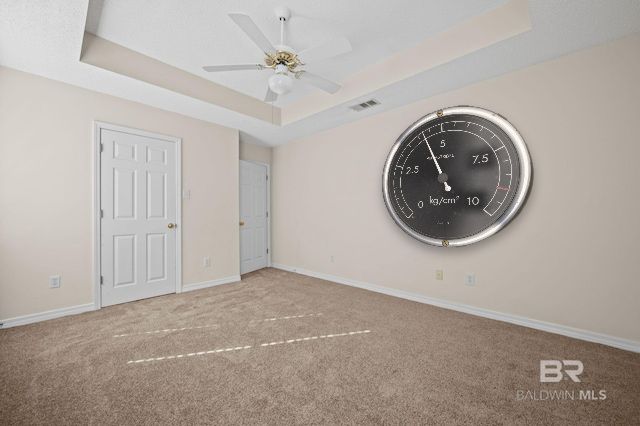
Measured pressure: **4.25** kg/cm²
